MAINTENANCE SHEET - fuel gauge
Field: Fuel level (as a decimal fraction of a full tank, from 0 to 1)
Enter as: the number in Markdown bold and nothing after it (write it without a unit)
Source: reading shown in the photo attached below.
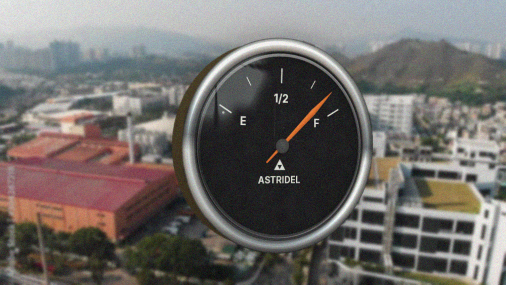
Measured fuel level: **0.875**
